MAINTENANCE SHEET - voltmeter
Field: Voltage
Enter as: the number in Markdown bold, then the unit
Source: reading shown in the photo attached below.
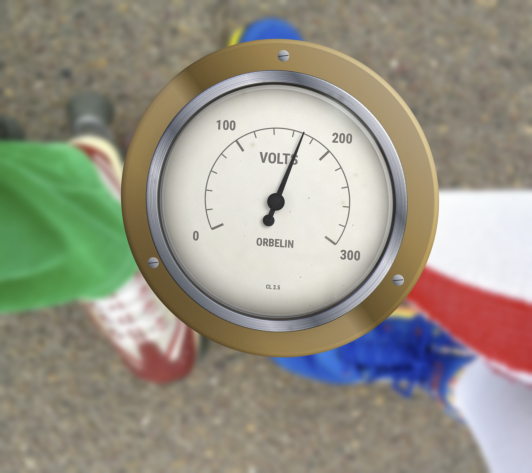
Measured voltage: **170** V
